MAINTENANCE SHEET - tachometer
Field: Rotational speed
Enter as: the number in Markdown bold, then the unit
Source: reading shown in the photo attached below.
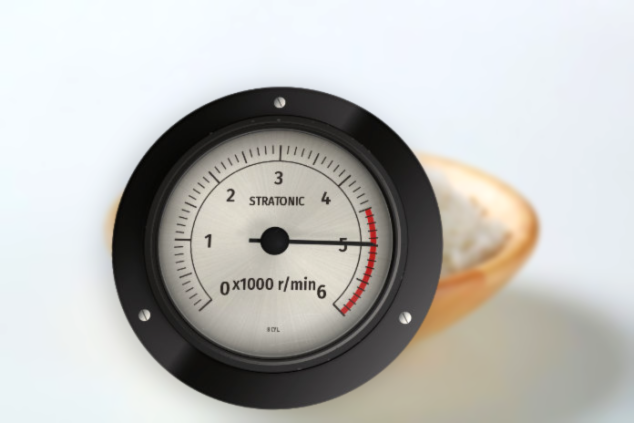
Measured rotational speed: **5000** rpm
